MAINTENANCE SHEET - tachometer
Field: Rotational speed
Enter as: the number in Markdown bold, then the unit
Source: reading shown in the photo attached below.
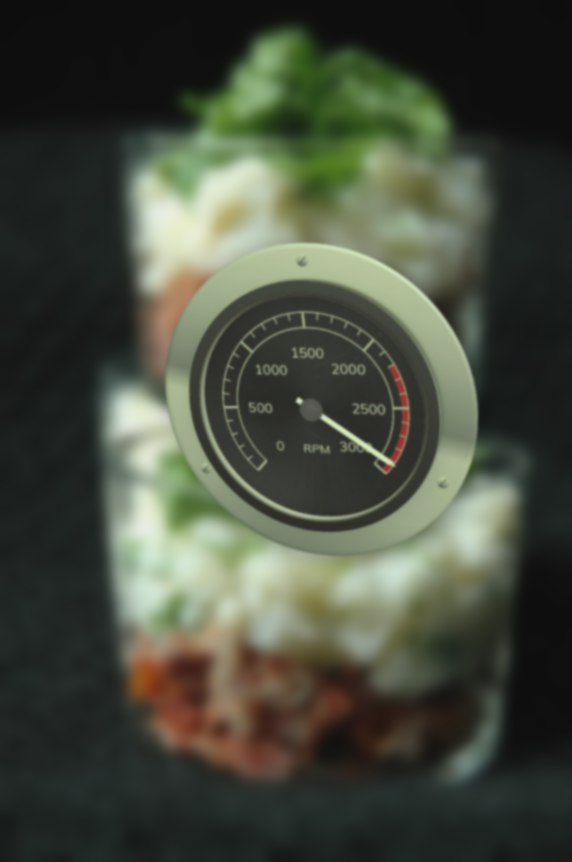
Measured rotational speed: **2900** rpm
